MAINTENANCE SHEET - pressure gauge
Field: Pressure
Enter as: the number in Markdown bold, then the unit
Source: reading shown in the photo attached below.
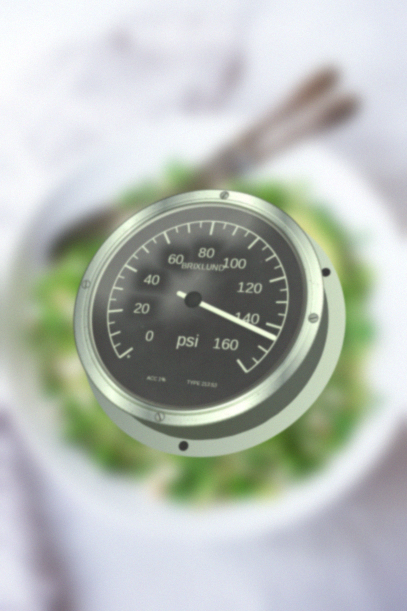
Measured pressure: **145** psi
